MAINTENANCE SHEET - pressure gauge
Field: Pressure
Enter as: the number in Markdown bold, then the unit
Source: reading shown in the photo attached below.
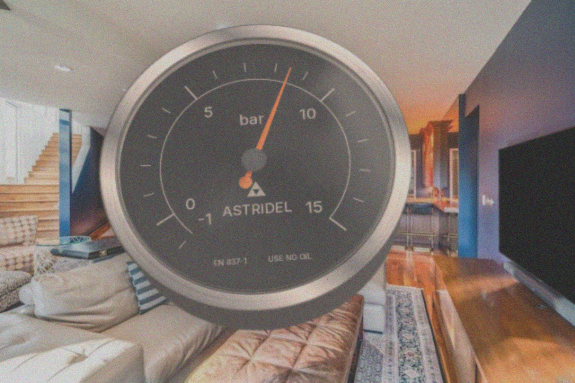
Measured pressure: **8.5** bar
